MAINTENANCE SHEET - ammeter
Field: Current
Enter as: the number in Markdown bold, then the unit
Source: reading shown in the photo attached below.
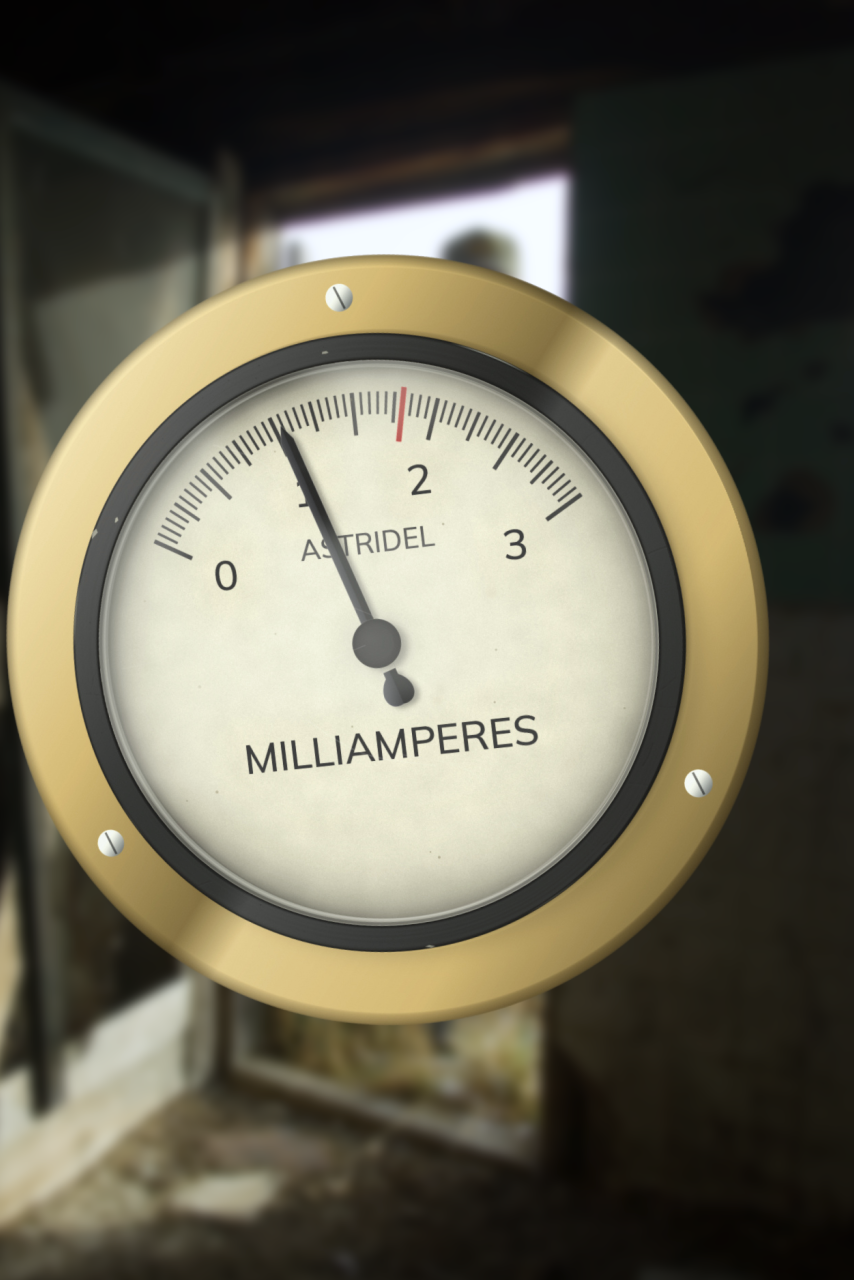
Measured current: **1.05** mA
